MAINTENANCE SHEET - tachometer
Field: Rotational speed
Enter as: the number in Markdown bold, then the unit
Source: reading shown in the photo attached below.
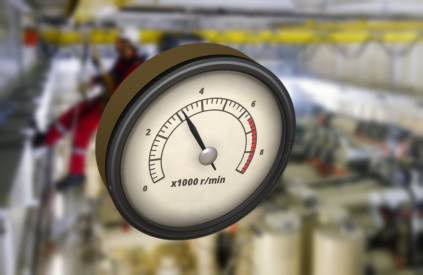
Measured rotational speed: **3200** rpm
